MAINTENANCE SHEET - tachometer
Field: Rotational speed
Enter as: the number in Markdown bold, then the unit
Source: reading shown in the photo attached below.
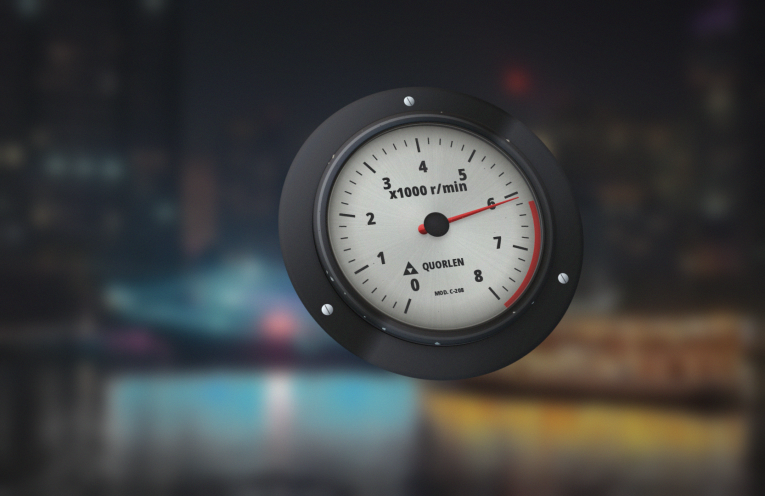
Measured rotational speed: **6100** rpm
